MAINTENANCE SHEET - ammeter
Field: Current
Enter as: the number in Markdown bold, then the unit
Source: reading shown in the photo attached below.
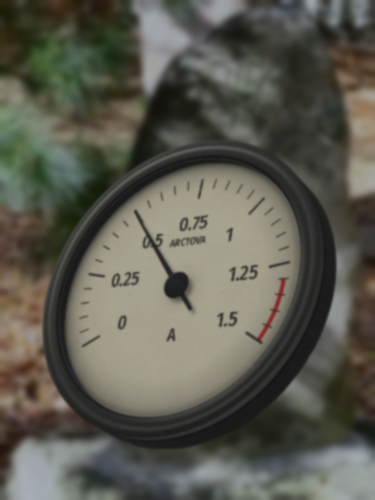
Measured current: **0.5** A
